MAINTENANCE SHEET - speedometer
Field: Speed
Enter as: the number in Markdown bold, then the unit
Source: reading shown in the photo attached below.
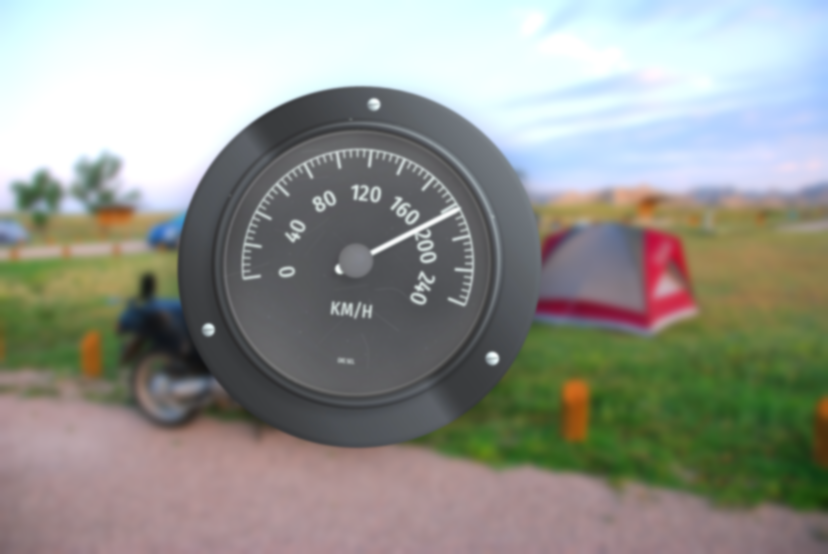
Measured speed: **184** km/h
